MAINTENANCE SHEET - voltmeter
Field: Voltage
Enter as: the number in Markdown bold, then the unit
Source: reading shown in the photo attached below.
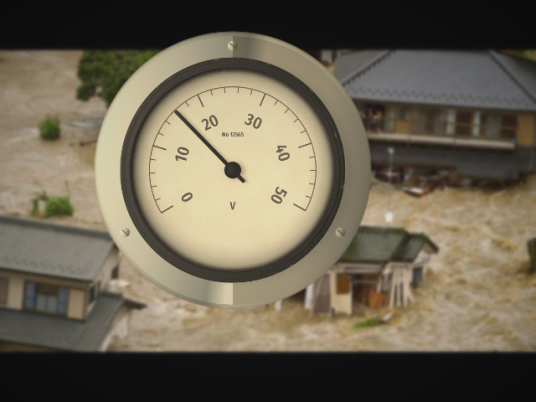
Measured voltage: **16** V
